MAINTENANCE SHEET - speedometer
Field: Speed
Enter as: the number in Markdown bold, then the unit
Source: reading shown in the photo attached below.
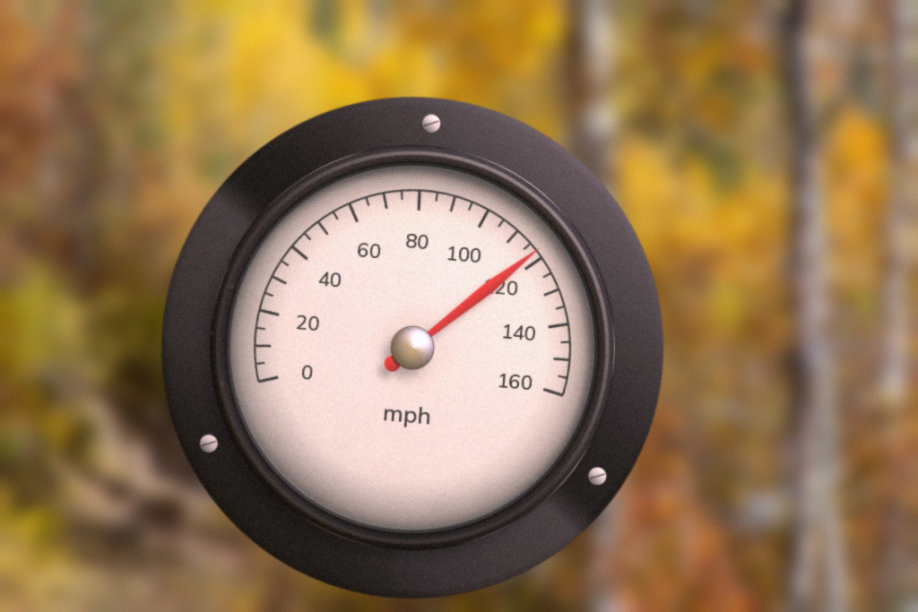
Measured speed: **117.5** mph
